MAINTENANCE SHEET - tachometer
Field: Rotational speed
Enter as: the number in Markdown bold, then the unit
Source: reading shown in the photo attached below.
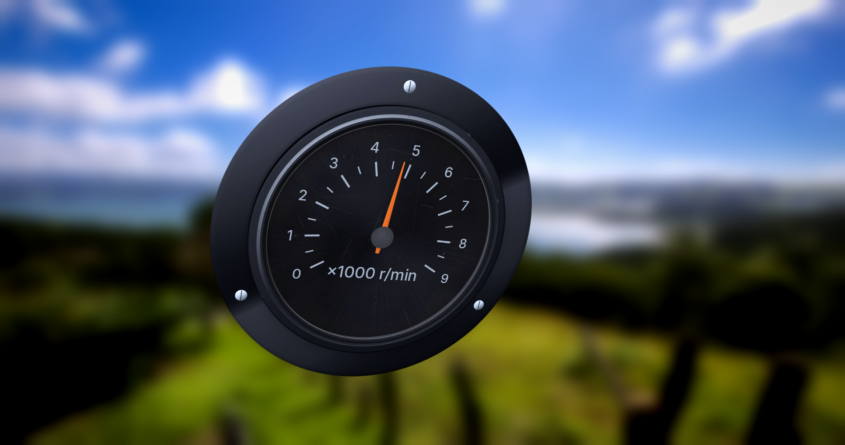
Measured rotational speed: **4750** rpm
